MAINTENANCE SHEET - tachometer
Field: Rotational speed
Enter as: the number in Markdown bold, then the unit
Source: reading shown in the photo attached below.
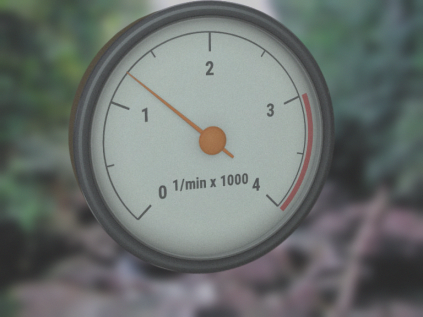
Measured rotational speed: **1250** rpm
